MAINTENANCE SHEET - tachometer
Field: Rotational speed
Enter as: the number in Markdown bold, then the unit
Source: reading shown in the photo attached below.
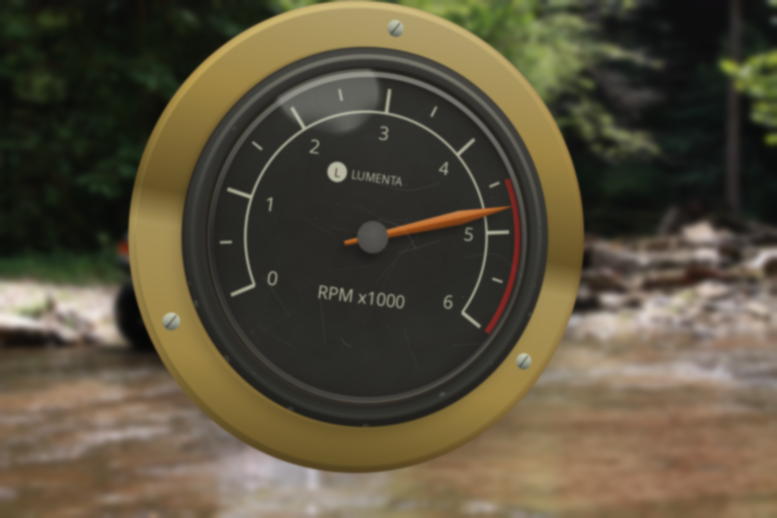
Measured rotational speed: **4750** rpm
